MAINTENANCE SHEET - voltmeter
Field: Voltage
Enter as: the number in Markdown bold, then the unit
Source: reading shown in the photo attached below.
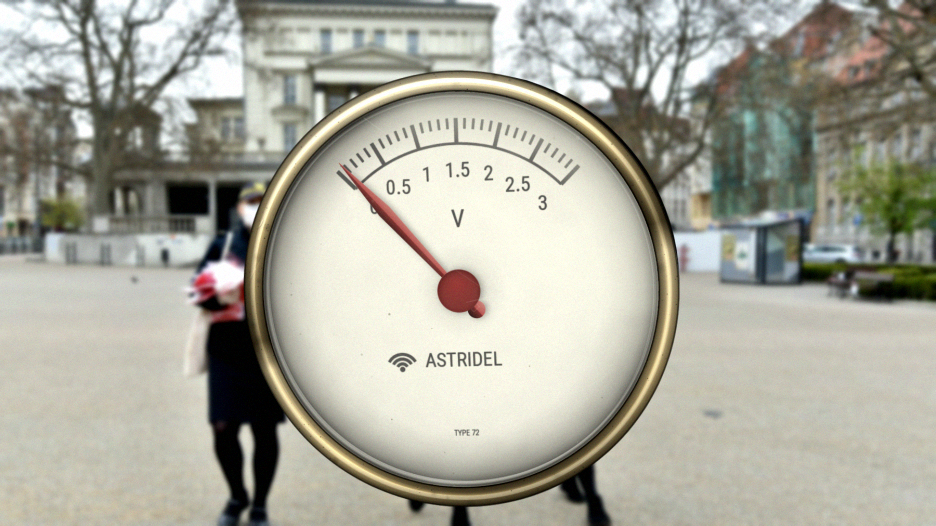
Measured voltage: **0.1** V
